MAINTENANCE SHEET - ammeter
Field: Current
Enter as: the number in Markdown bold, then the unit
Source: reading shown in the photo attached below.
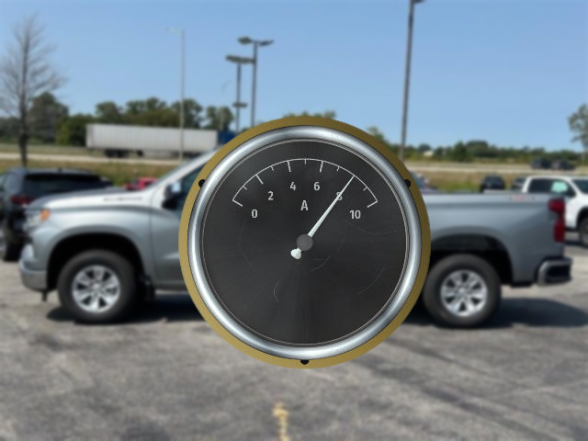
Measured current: **8** A
